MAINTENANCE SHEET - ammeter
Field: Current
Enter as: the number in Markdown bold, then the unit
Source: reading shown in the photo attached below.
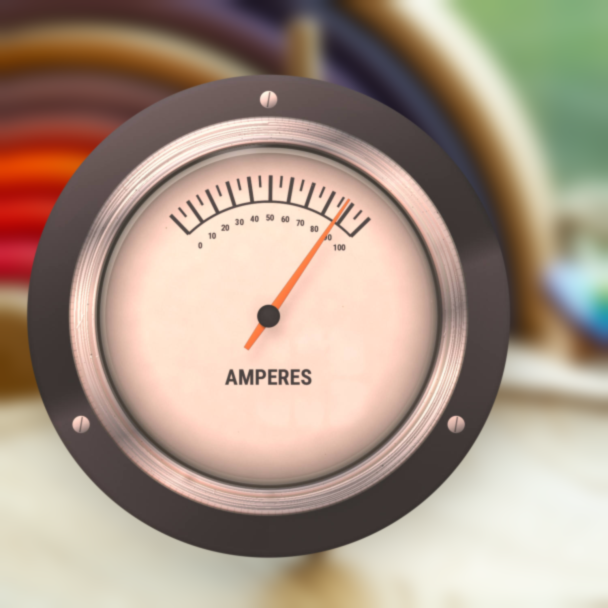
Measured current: **87.5** A
